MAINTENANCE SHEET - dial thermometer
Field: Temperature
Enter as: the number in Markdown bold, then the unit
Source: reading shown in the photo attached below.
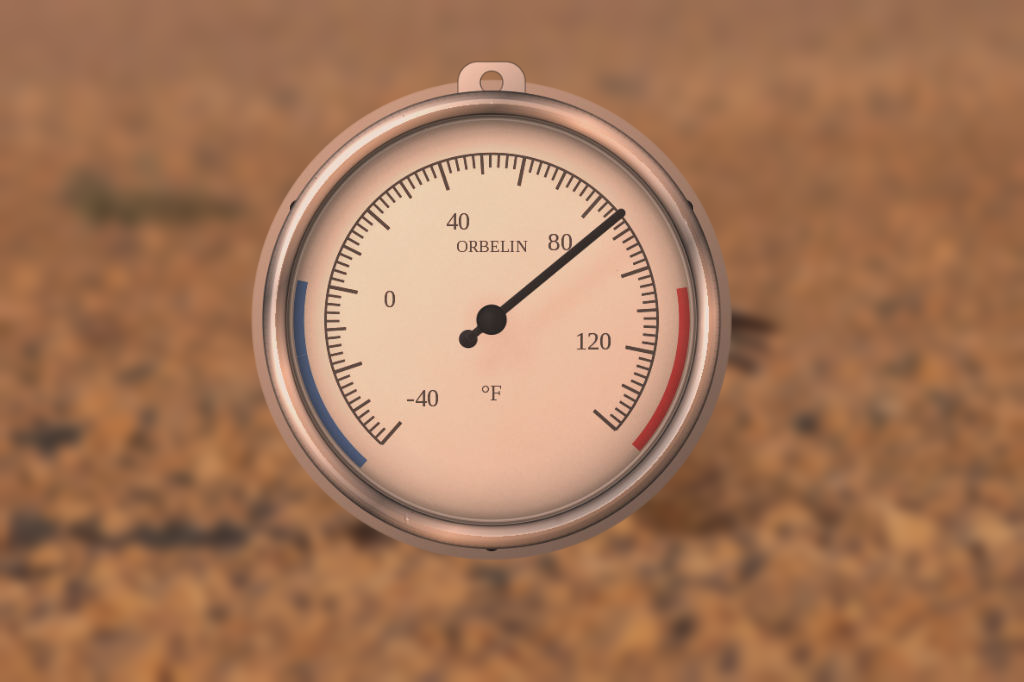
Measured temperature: **86** °F
